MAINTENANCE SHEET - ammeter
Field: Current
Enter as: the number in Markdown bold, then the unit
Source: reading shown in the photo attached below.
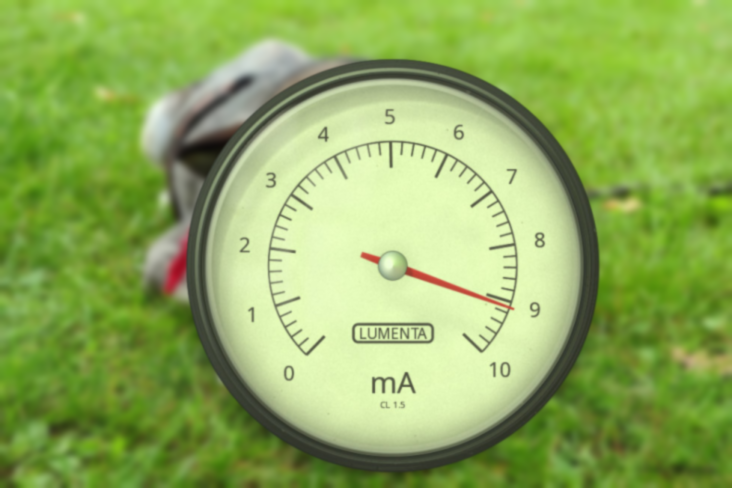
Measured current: **9.1** mA
